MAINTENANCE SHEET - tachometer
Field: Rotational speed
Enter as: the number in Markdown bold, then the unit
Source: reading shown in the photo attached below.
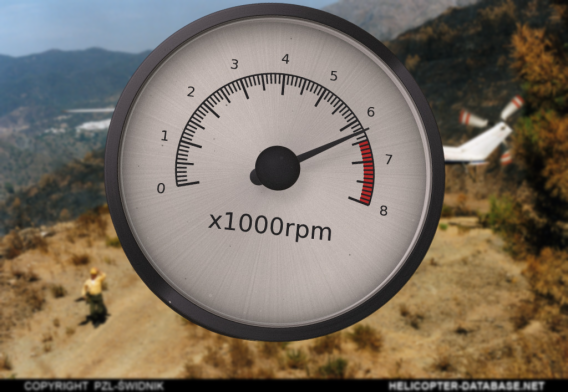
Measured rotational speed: **6300** rpm
